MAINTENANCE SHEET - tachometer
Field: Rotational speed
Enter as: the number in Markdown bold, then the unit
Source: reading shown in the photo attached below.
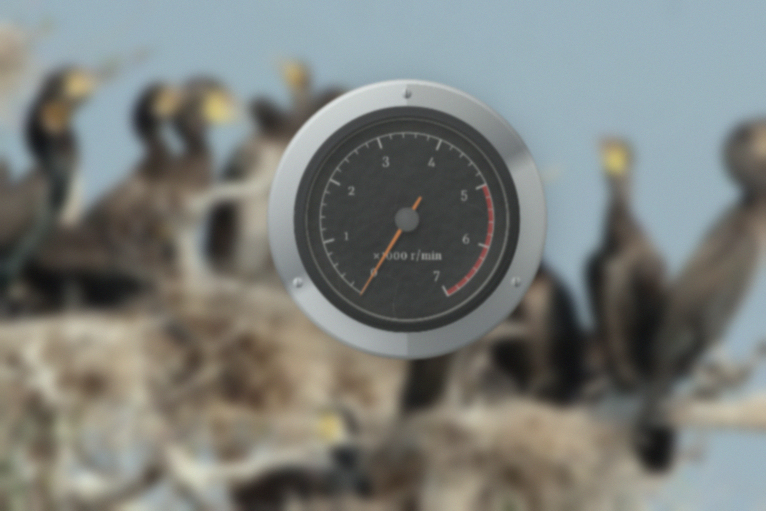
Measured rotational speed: **0** rpm
